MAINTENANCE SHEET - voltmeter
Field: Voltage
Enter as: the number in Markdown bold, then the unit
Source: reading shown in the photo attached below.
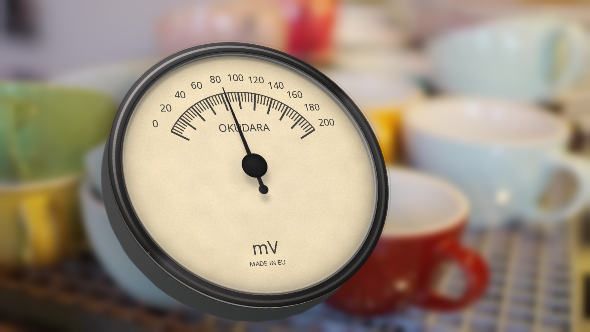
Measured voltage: **80** mV
